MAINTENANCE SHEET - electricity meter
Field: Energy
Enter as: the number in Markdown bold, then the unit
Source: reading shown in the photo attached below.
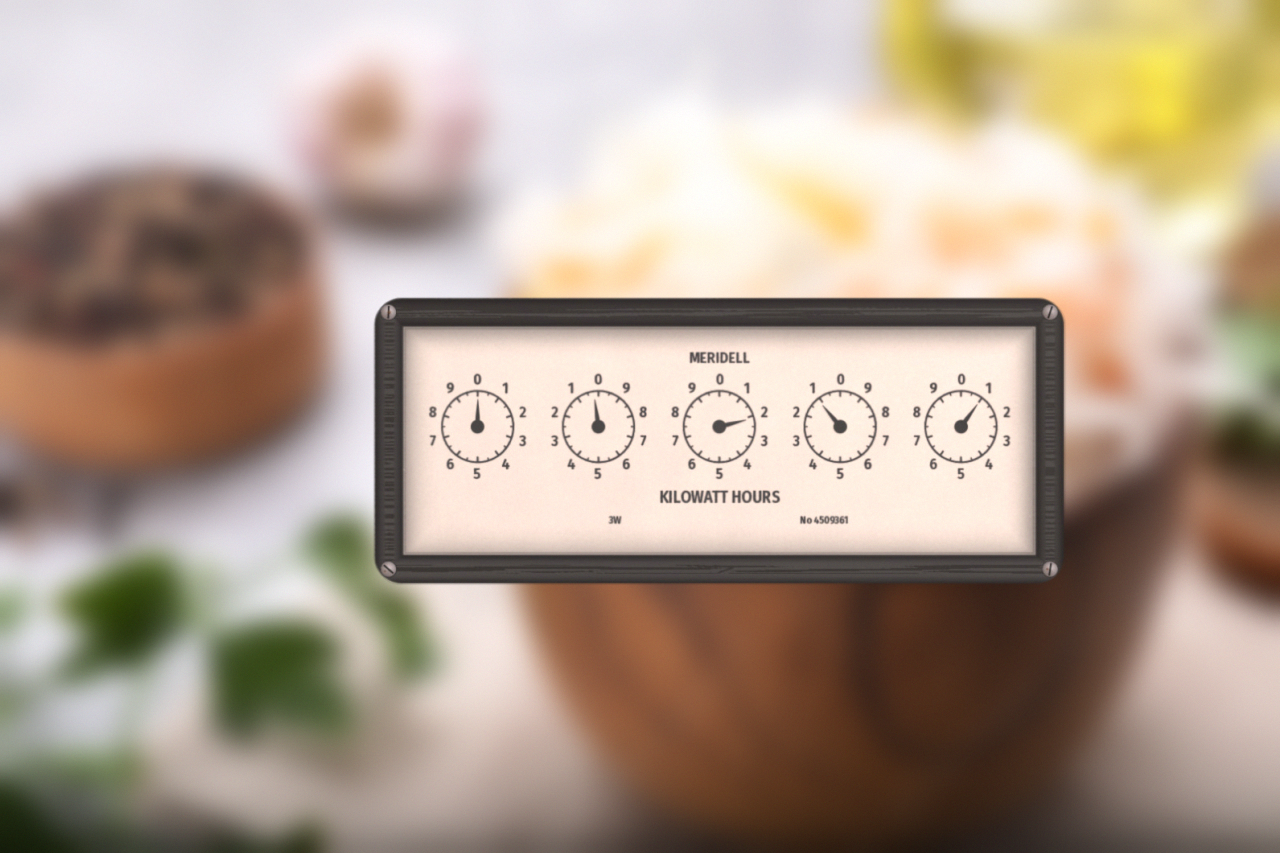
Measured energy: **211** kWh
